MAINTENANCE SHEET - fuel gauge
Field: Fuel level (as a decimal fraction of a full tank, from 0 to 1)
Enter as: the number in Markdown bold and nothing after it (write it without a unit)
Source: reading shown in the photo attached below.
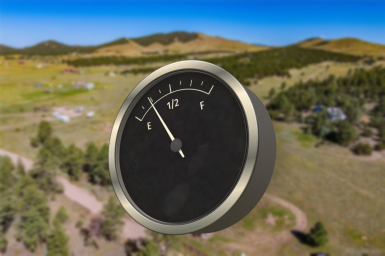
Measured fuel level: **0.25**
